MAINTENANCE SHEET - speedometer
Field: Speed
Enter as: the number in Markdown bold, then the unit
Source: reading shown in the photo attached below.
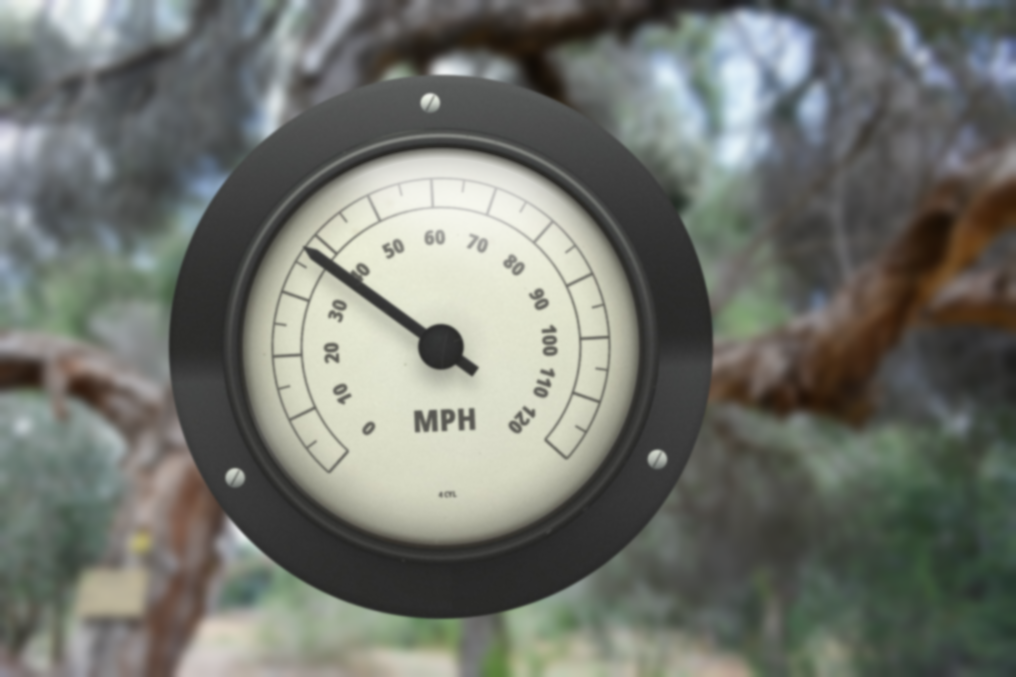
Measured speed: **37.5** mph
